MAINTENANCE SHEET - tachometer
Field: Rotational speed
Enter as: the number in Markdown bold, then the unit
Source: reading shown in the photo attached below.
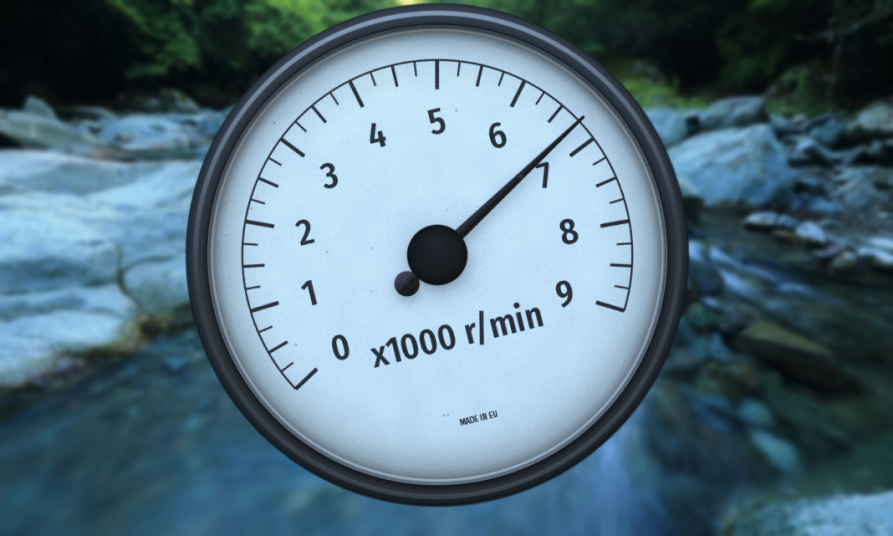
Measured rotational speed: **6750** rpm
